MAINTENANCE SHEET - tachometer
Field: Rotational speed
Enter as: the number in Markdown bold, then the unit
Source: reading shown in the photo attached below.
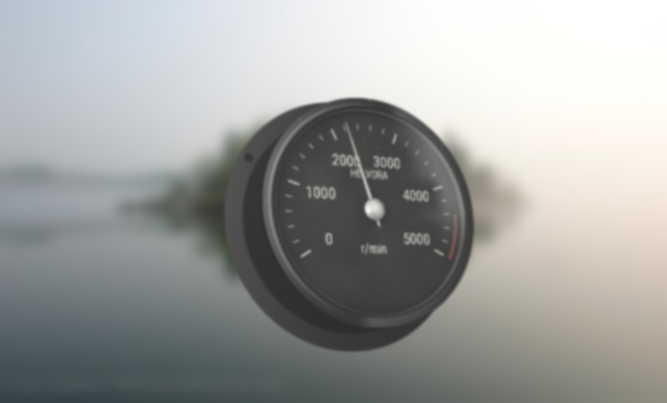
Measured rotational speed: **2200** rpm
